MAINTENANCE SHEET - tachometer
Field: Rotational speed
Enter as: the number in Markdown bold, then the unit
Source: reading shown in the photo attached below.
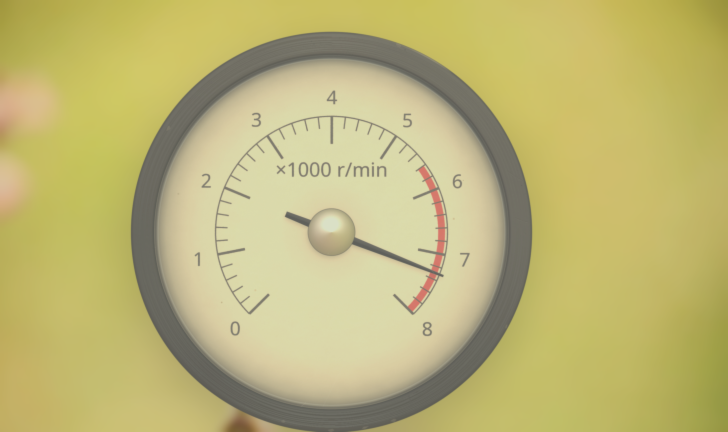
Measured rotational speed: **7300** rpm
